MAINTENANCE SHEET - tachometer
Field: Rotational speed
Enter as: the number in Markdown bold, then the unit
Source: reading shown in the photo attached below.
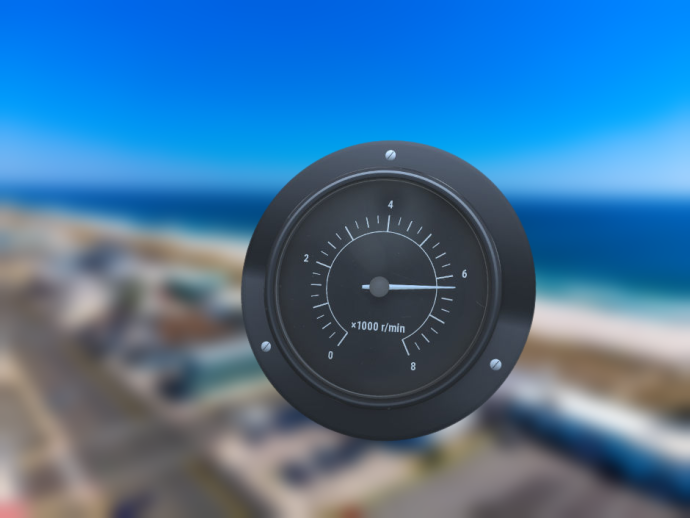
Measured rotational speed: **6250** rpm
